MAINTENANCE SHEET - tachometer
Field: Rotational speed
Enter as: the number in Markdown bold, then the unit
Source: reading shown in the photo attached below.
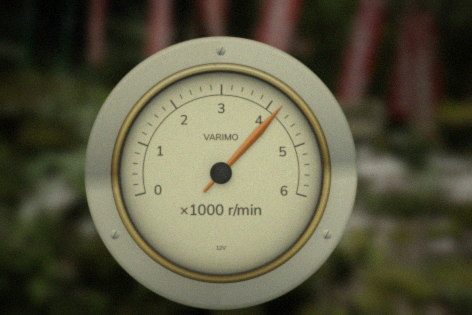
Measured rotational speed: **4200** rpm
